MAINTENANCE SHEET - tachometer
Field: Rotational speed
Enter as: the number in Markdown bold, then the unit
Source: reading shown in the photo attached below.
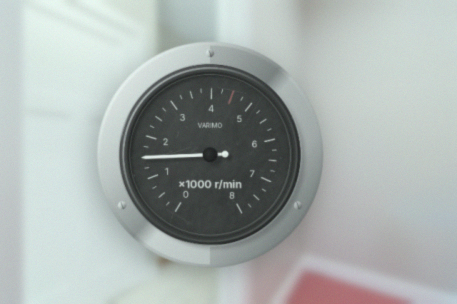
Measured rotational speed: **1500** rpm
